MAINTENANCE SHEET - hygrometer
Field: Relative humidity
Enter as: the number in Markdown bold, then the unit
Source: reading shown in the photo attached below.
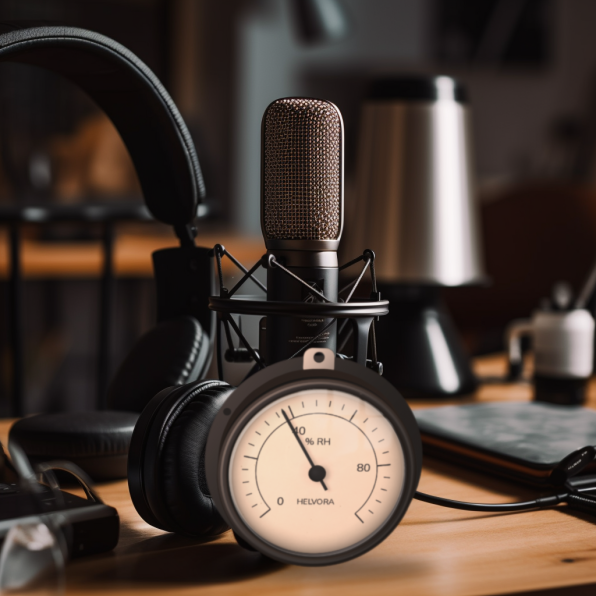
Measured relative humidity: **38** %
